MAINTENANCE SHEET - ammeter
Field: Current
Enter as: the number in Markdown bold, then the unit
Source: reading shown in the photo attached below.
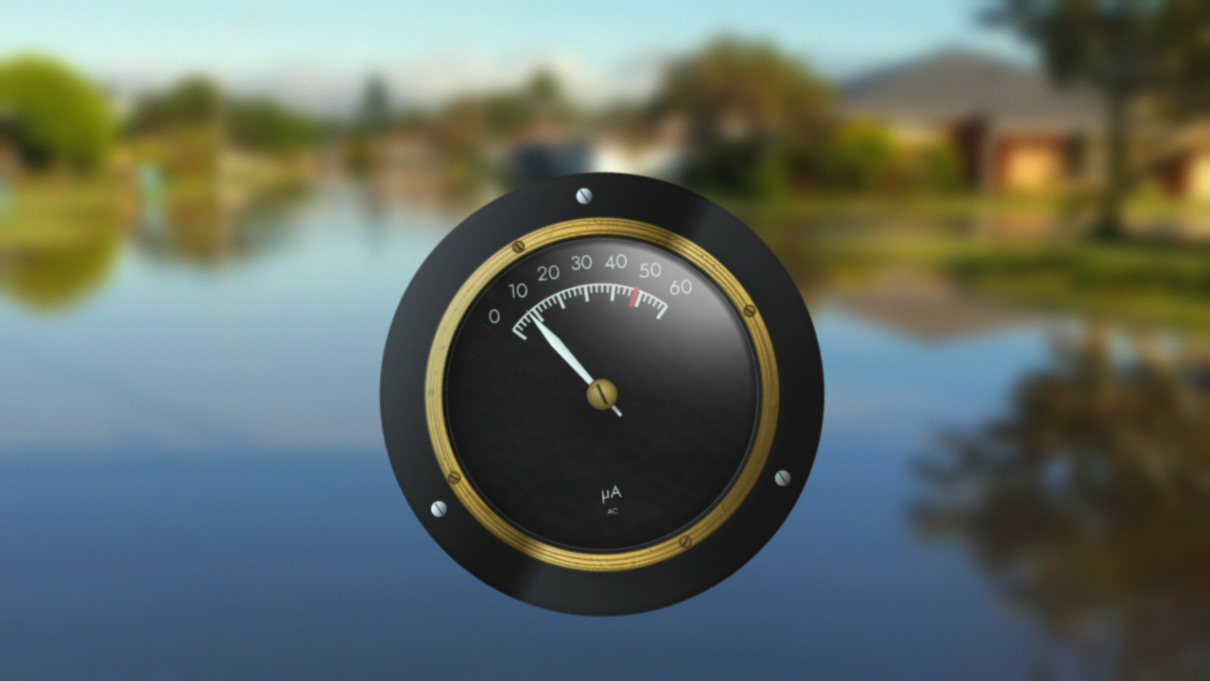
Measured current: **8** µA
